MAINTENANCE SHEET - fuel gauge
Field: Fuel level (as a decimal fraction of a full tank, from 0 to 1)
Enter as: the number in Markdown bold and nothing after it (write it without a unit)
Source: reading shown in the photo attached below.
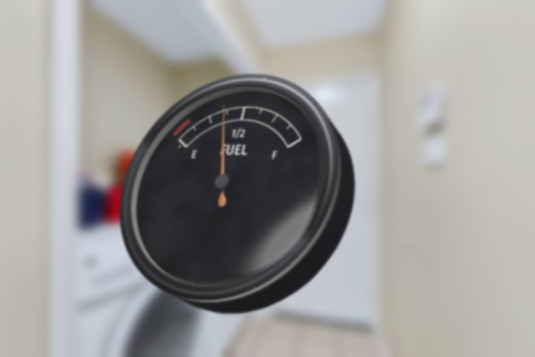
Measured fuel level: **0.375**
